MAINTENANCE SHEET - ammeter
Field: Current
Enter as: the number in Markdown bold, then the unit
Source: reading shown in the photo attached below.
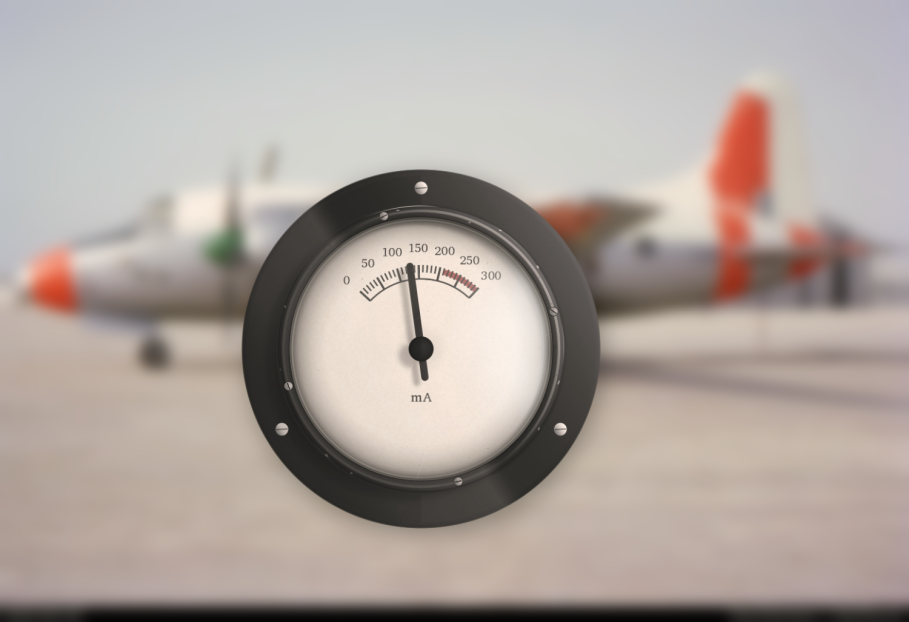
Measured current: **130** mA
